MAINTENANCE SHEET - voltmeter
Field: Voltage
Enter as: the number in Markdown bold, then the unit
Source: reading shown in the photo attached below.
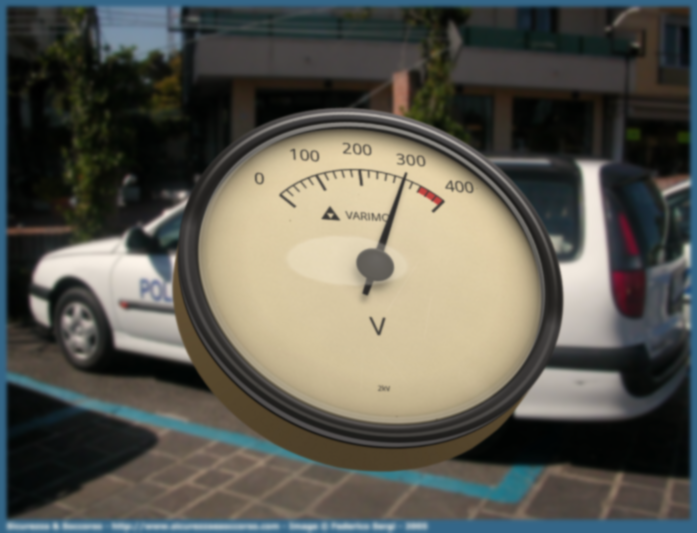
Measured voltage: **300** V
